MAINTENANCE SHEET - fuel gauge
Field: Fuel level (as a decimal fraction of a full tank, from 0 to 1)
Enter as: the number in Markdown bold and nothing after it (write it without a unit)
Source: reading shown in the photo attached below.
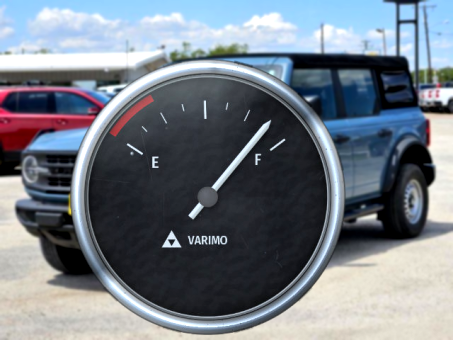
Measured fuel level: **0.875**
